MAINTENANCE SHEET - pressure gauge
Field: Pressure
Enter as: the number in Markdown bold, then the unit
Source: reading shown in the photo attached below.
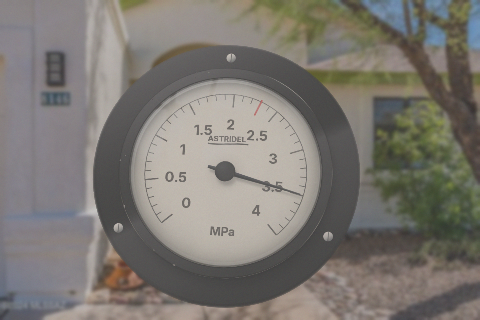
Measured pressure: **3.5** MPa
